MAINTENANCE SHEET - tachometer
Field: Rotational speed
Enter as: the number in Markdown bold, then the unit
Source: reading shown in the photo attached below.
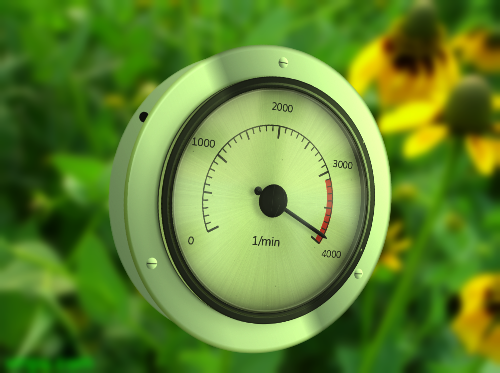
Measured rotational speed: **3900** rpm
